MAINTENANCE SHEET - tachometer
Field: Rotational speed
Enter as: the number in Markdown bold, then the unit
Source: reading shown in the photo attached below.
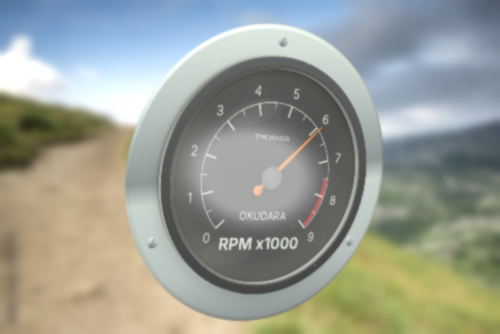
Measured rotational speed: **6000** rpm
